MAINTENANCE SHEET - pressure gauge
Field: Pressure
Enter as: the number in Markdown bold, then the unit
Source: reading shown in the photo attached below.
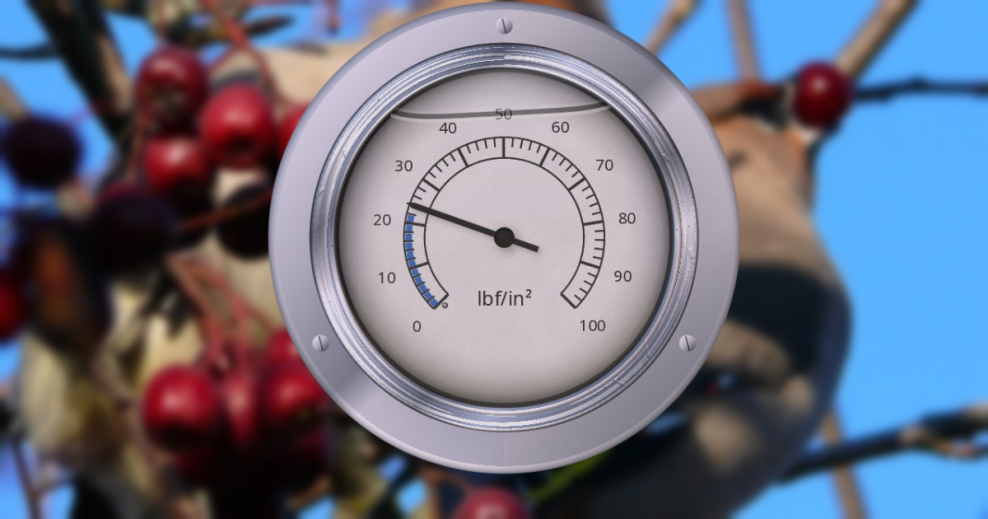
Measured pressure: **24** psi
